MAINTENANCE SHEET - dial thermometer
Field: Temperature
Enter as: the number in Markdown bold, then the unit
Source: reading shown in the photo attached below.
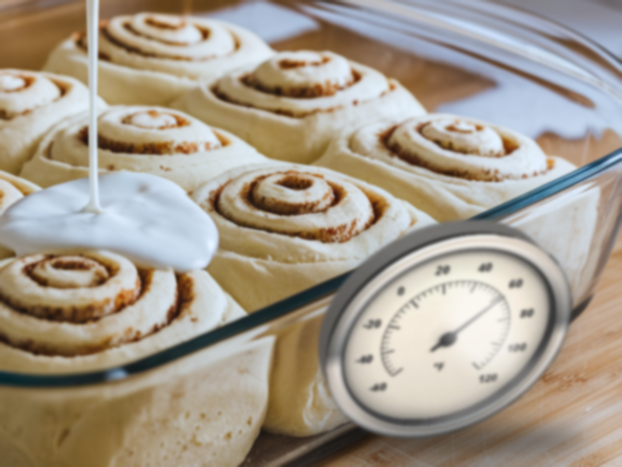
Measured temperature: **60** °F
